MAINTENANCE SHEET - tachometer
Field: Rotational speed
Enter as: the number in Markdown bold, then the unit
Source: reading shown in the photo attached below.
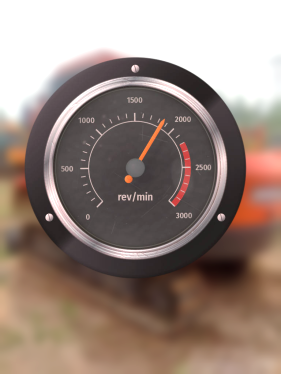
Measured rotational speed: **1850** rpm
